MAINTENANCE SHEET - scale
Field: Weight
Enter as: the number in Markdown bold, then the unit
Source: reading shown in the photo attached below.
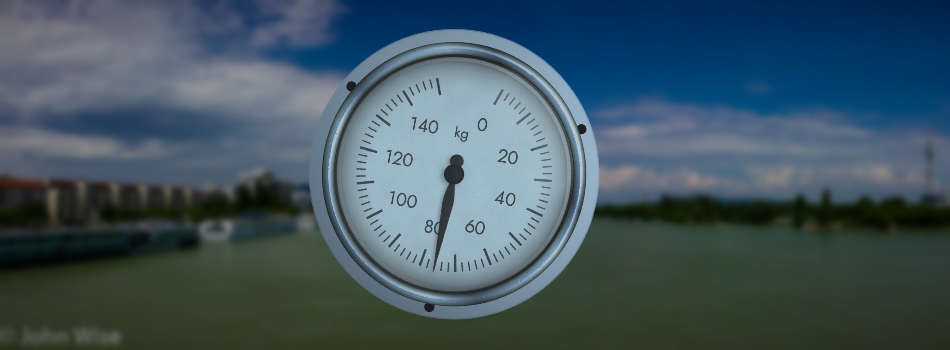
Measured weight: **76** kg
